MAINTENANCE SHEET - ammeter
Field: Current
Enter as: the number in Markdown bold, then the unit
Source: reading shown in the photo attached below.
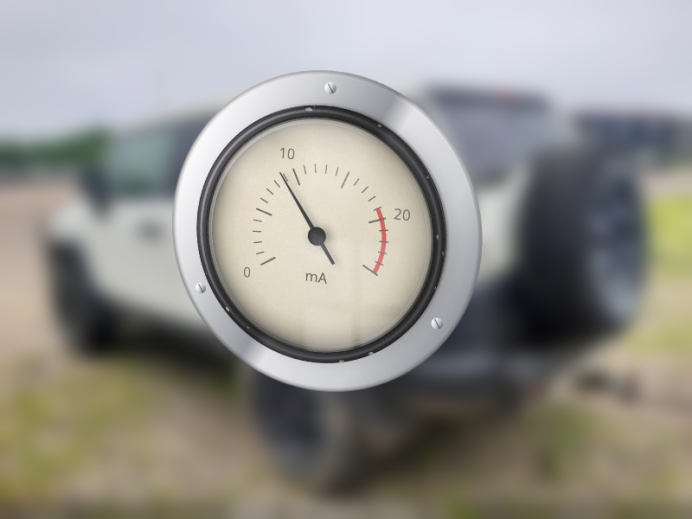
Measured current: **9** mA
